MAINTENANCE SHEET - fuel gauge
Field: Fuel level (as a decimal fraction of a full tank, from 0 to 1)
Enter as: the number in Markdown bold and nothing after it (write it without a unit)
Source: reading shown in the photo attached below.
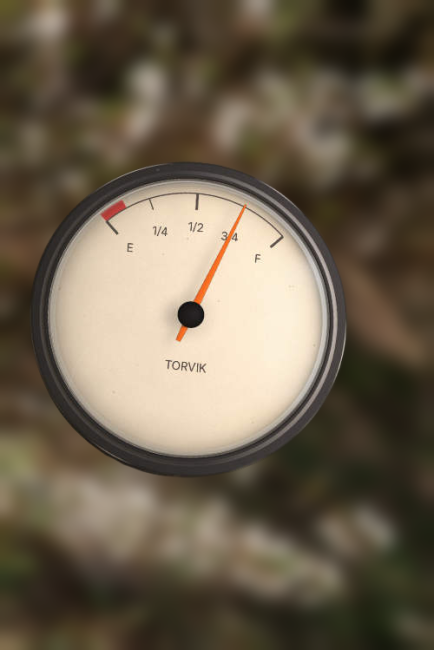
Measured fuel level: **0.75**
